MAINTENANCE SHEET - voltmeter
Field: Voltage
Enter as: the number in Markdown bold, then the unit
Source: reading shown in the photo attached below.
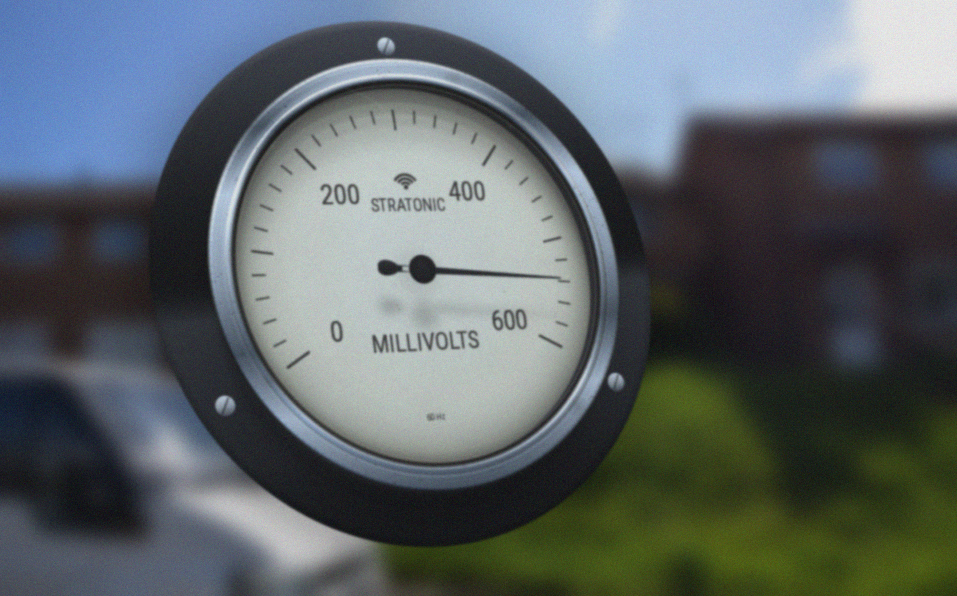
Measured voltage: **540** mV
